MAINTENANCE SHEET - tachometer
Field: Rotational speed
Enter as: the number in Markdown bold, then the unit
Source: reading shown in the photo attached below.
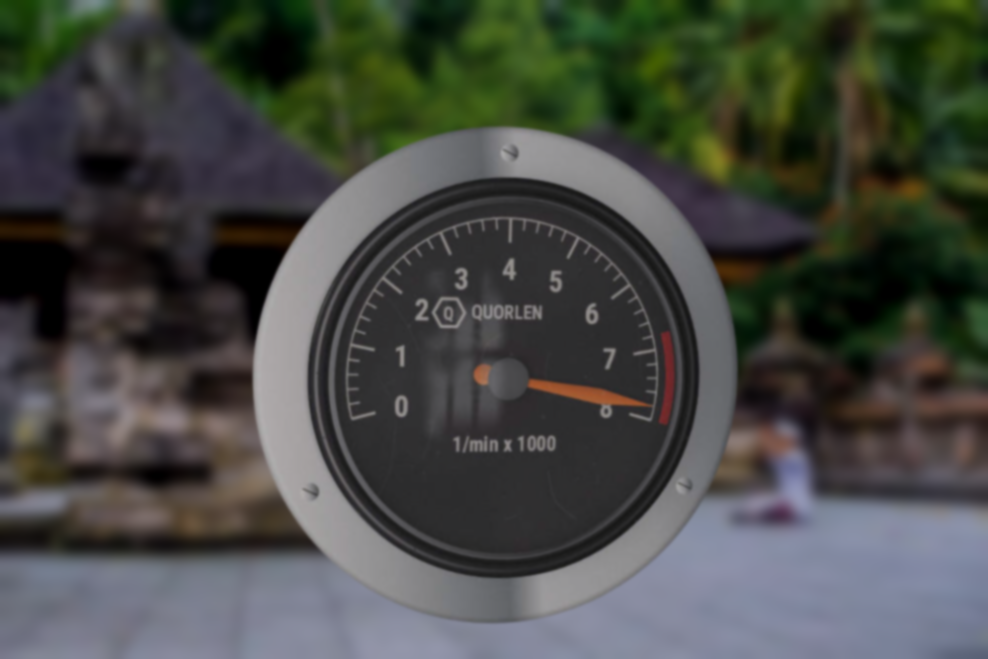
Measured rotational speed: **7800** rpm
